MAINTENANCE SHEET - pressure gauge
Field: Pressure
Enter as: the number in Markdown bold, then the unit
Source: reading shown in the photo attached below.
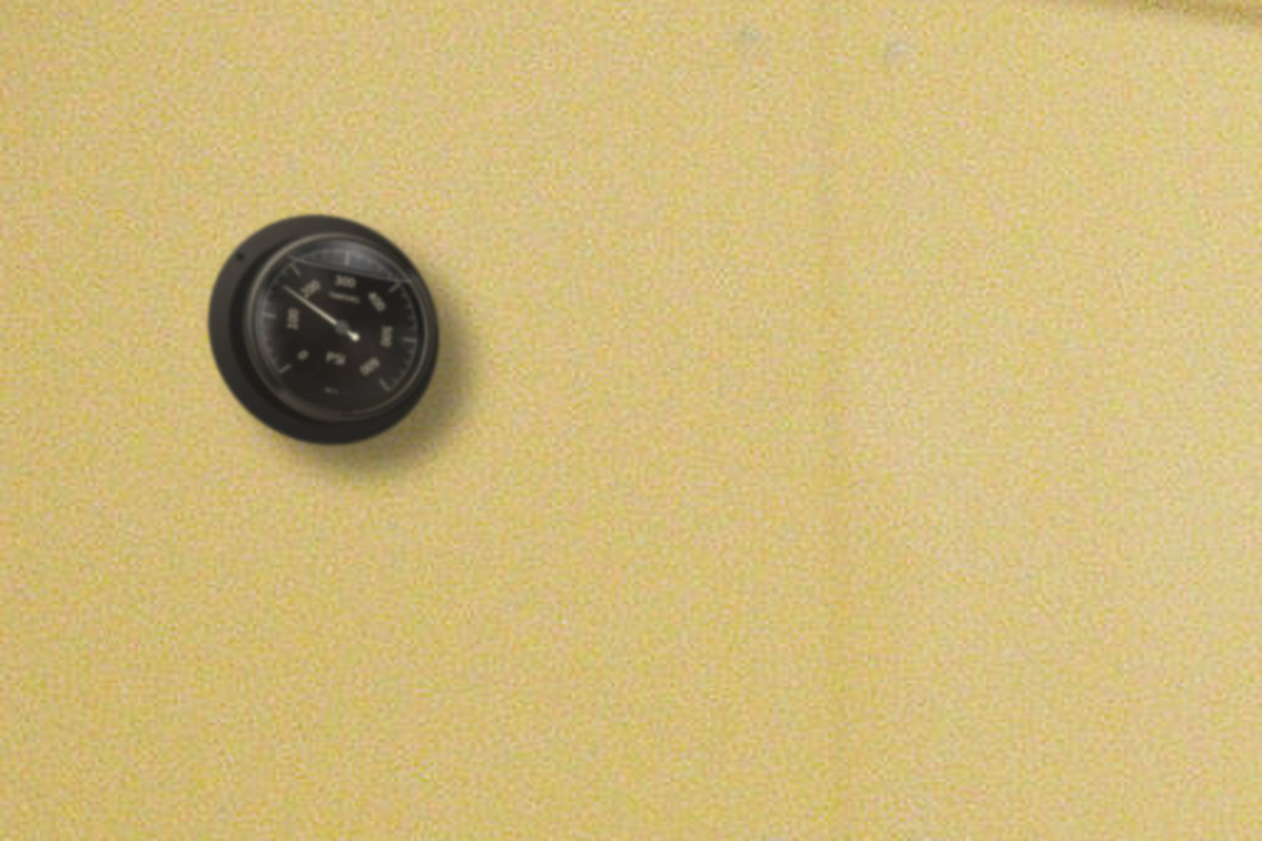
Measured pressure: **160** psi
